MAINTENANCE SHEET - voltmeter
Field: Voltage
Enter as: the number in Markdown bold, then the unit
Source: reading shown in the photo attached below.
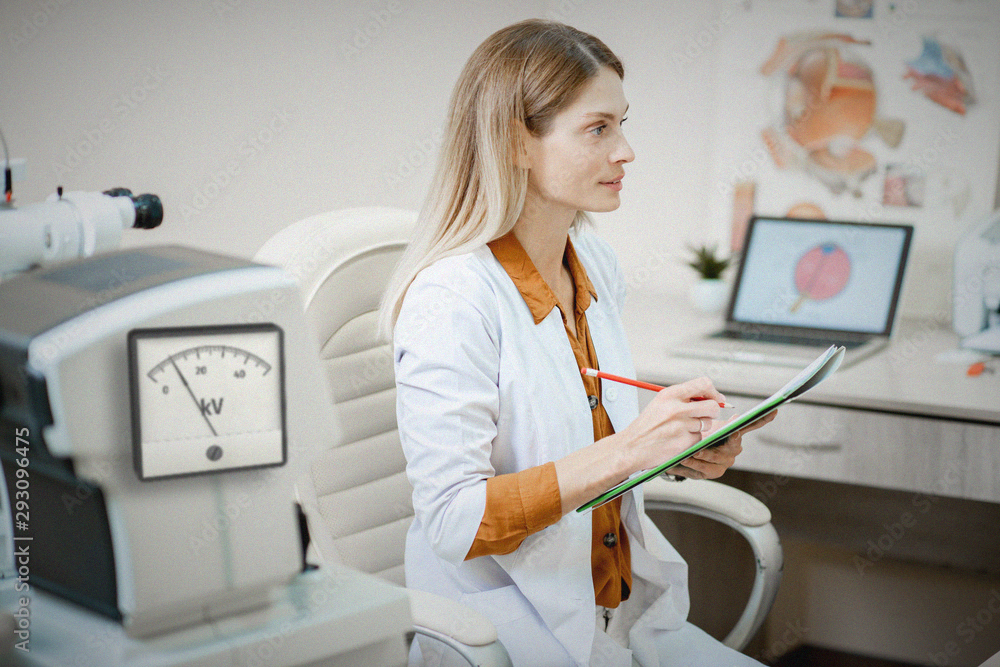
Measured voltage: **10** kV
